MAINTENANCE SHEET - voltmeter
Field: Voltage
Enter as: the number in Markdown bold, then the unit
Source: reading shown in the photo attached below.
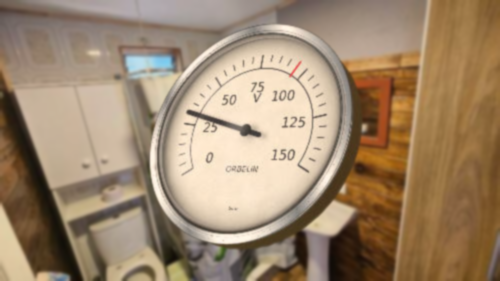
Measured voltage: **30** V
